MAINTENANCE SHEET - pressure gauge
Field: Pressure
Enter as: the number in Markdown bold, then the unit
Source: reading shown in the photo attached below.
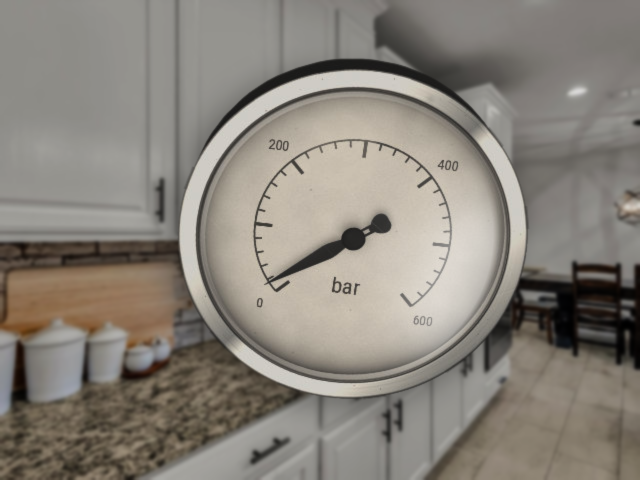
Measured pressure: **20** bar
